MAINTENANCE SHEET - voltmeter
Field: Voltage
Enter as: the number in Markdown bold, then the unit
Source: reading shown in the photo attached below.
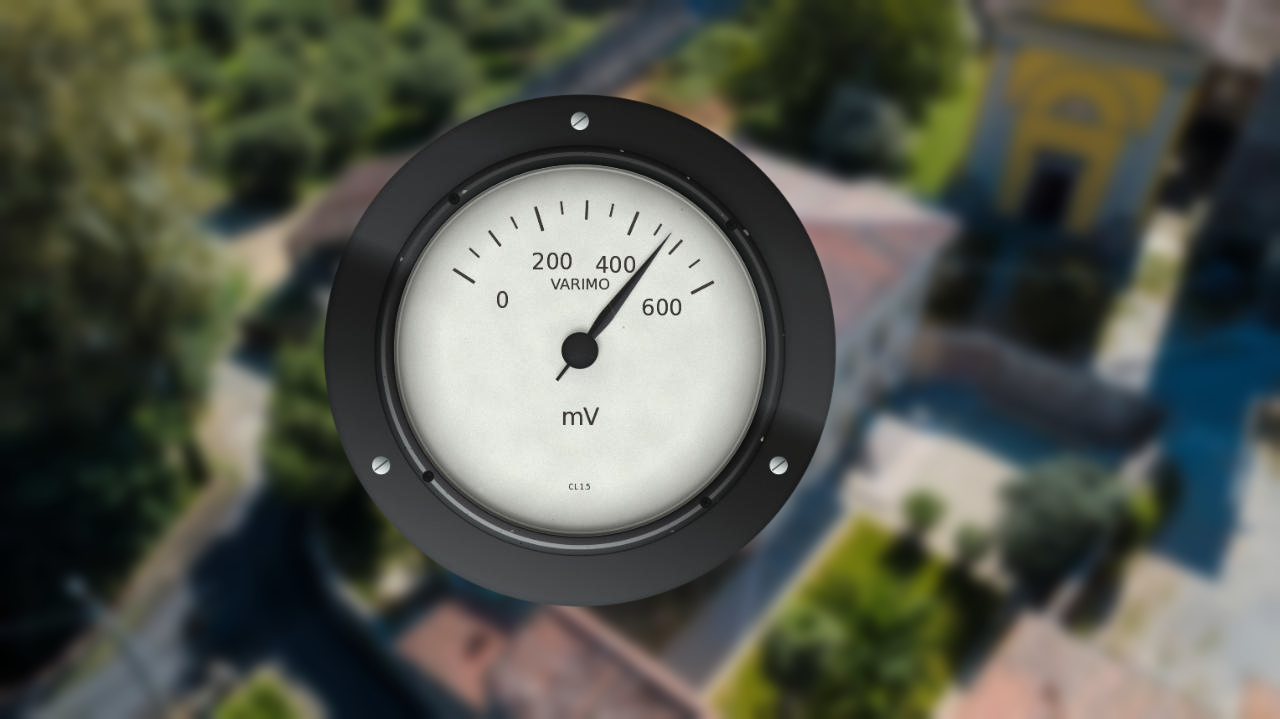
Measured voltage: **475** mV
